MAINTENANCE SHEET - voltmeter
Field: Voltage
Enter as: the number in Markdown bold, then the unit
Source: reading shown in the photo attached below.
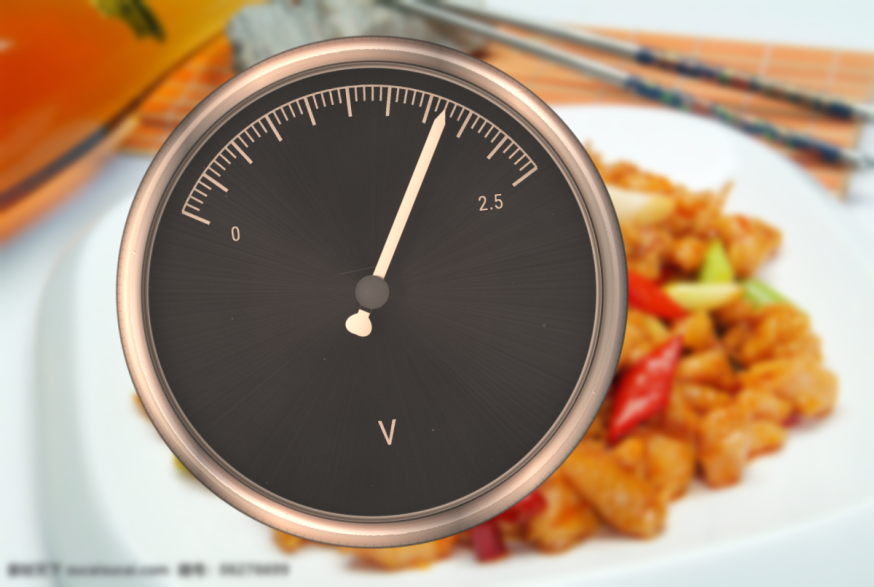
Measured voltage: **1.85** V
